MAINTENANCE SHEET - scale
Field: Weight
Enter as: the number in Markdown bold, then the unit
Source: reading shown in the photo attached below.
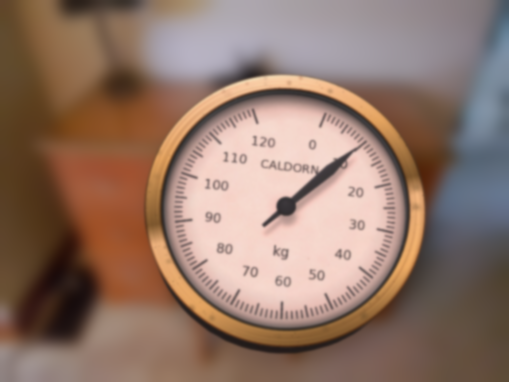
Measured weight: **10** kg
